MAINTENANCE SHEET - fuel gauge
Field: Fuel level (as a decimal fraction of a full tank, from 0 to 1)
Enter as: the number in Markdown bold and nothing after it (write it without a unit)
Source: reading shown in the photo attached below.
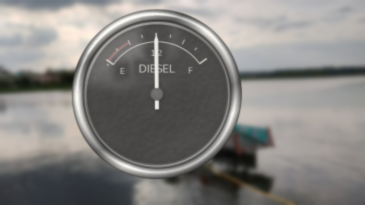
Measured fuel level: **0.5**
